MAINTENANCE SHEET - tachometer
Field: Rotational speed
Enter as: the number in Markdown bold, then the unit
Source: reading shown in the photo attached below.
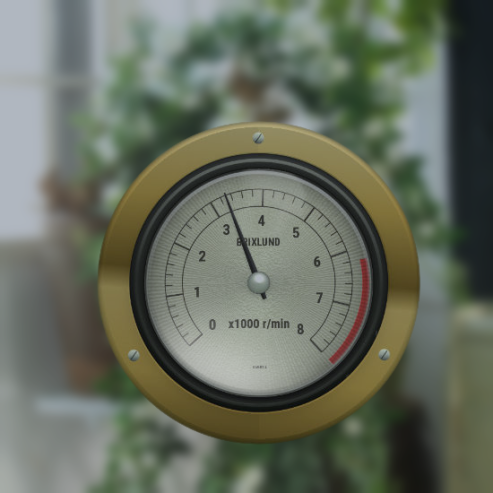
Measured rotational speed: **3300** rpm
